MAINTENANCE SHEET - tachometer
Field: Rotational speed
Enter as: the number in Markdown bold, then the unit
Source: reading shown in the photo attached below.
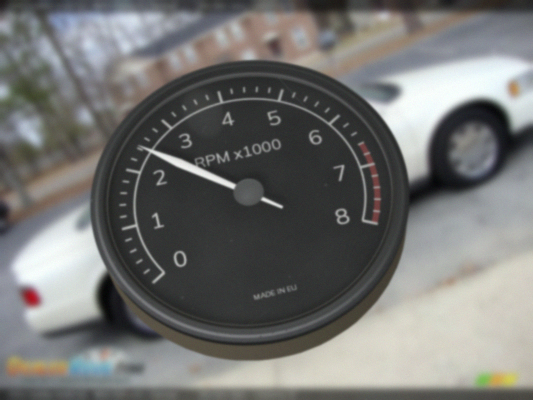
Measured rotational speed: **2400** rpm
